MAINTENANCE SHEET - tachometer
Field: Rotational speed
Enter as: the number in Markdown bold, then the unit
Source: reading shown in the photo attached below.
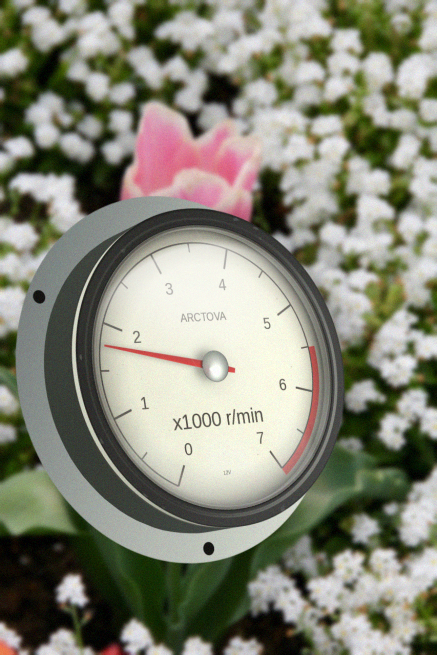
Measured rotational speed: **1750** rpm
